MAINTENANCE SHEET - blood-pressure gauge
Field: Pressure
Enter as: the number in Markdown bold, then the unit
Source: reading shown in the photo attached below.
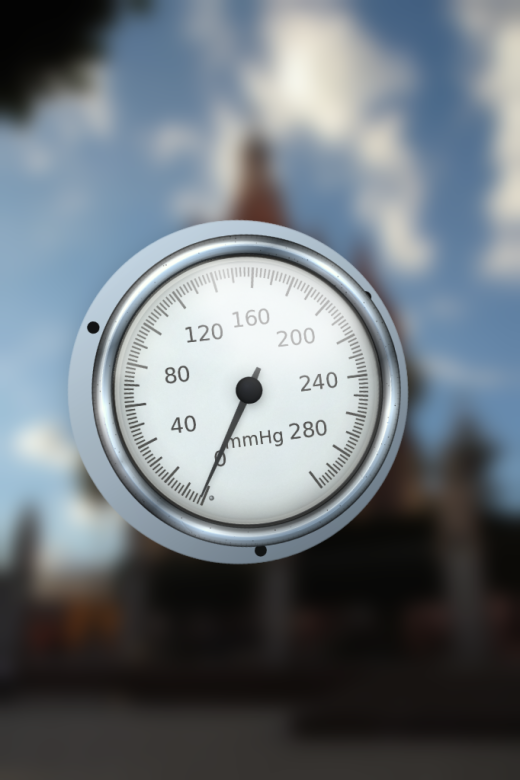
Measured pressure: **2** mmHg
